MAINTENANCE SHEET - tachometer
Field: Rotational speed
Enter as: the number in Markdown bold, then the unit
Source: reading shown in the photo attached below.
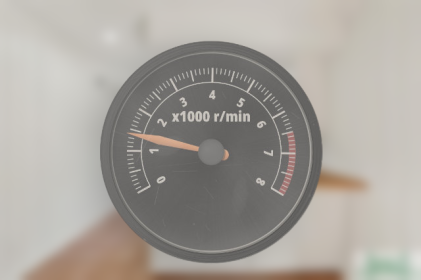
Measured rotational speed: **1400** rpm
